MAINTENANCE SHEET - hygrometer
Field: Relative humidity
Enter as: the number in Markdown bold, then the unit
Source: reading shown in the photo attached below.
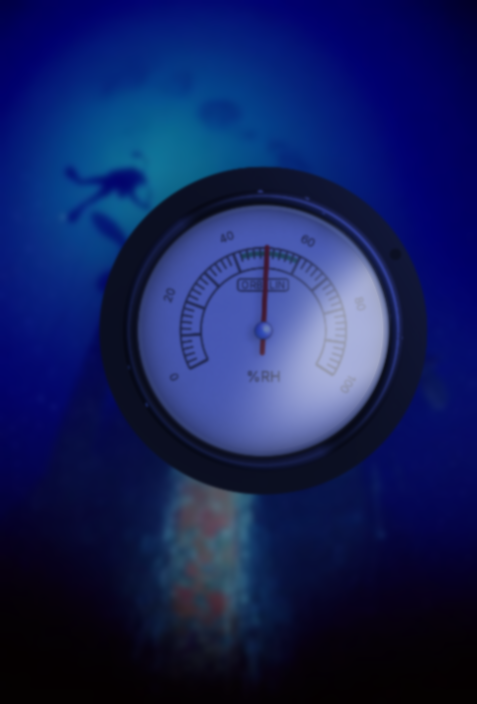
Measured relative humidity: **50** %
